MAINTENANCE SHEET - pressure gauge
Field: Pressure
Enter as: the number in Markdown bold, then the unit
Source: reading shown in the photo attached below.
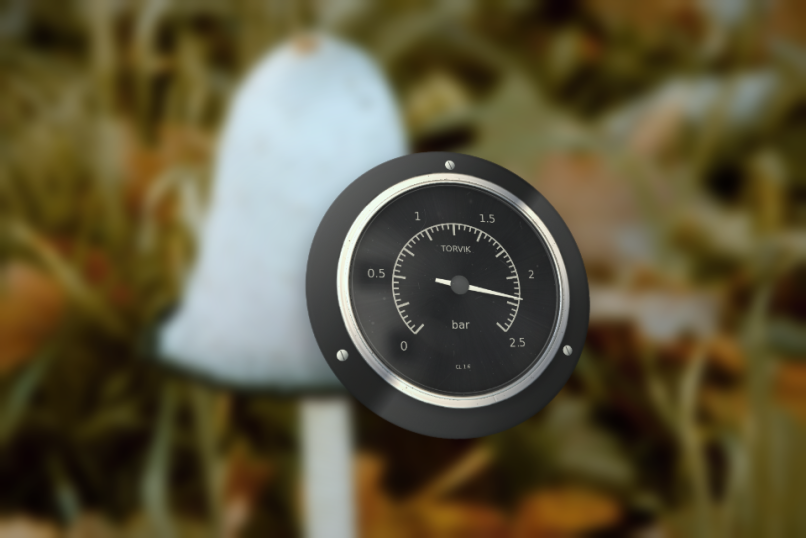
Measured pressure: **2.2** bar
